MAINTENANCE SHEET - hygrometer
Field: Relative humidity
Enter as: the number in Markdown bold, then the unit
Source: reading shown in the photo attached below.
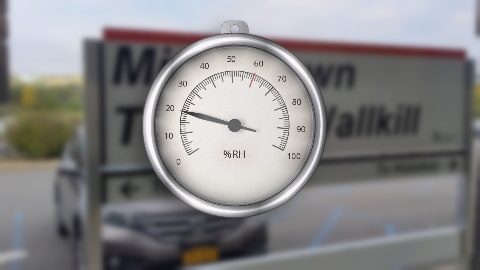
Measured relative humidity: **20** %
